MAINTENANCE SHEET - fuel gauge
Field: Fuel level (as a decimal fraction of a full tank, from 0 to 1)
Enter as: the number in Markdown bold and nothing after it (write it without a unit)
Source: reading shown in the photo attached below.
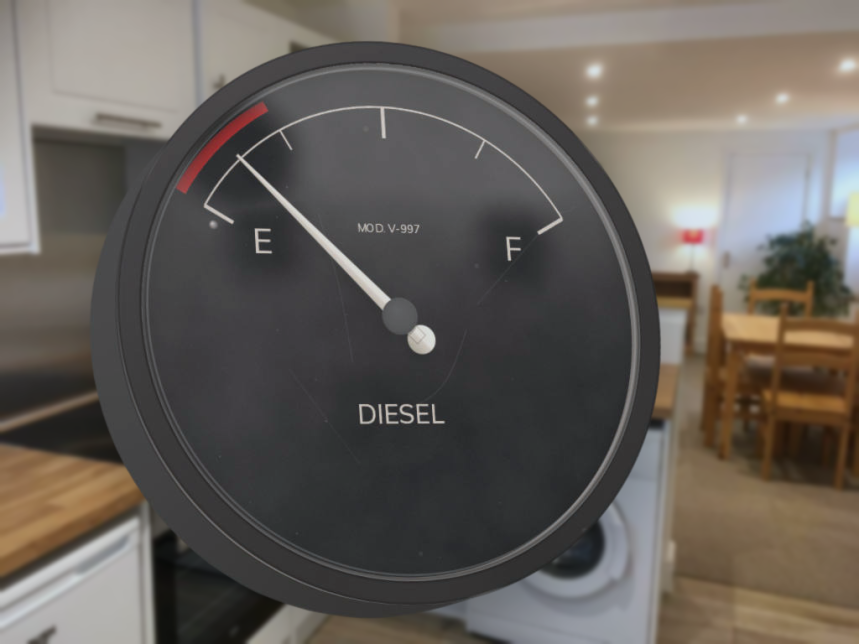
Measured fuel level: **0.125**
